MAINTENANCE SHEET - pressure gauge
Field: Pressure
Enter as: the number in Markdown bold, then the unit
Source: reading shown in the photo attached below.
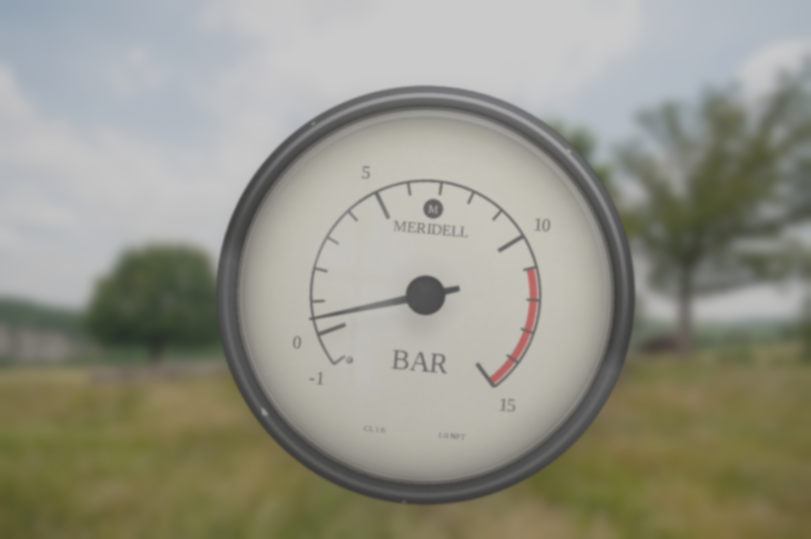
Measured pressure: **0.5** bar
